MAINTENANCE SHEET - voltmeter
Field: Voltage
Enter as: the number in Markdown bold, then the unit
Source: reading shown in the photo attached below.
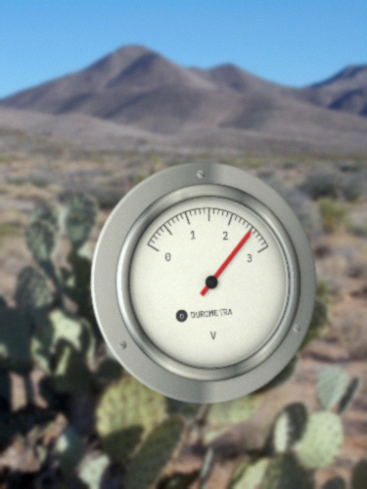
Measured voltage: **2.5** V
